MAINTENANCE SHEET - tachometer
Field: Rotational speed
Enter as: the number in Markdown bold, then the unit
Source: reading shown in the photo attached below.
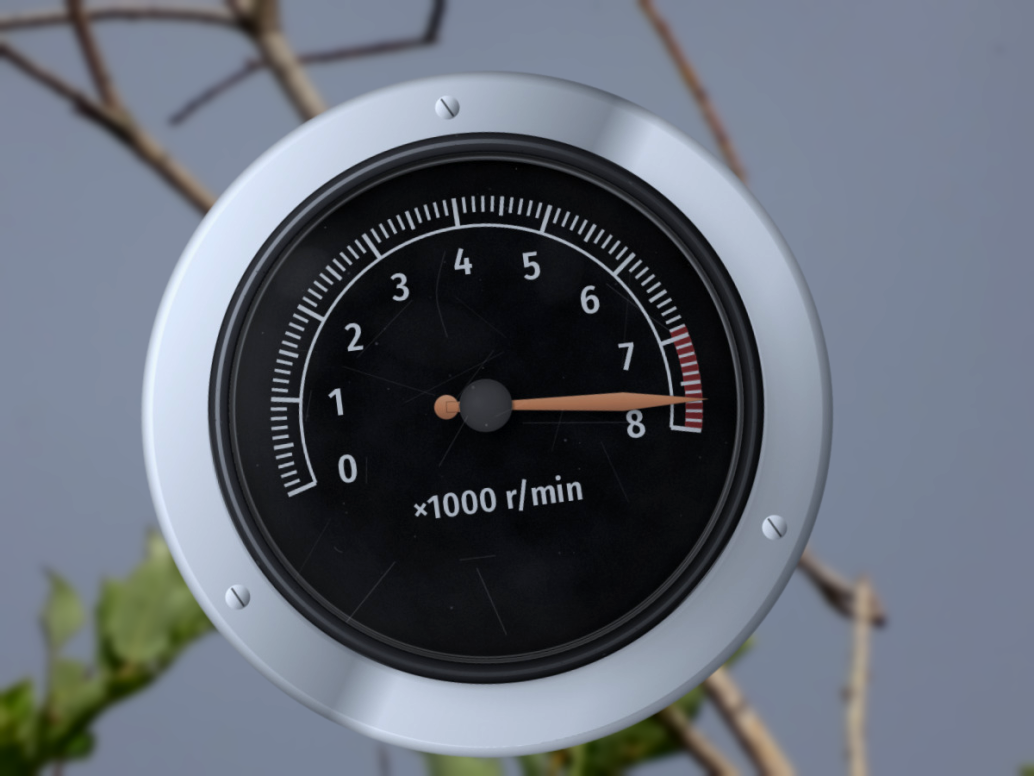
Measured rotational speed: **7700** rpm
